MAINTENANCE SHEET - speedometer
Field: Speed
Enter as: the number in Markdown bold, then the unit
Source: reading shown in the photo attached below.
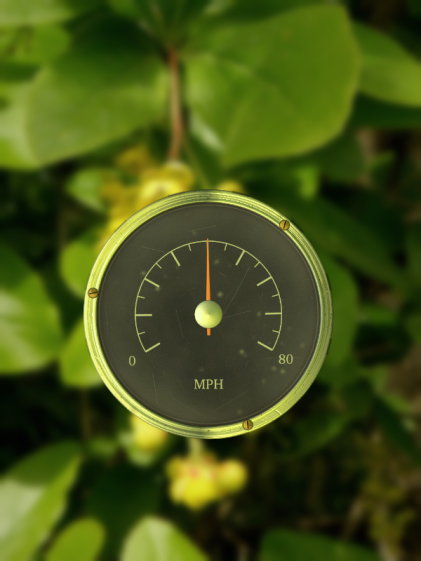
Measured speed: **40** mph
